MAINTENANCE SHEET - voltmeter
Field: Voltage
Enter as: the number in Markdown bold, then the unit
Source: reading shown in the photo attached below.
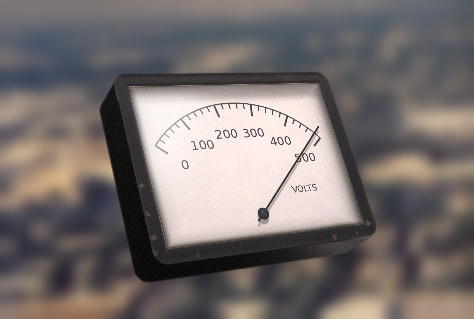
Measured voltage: **480** V
